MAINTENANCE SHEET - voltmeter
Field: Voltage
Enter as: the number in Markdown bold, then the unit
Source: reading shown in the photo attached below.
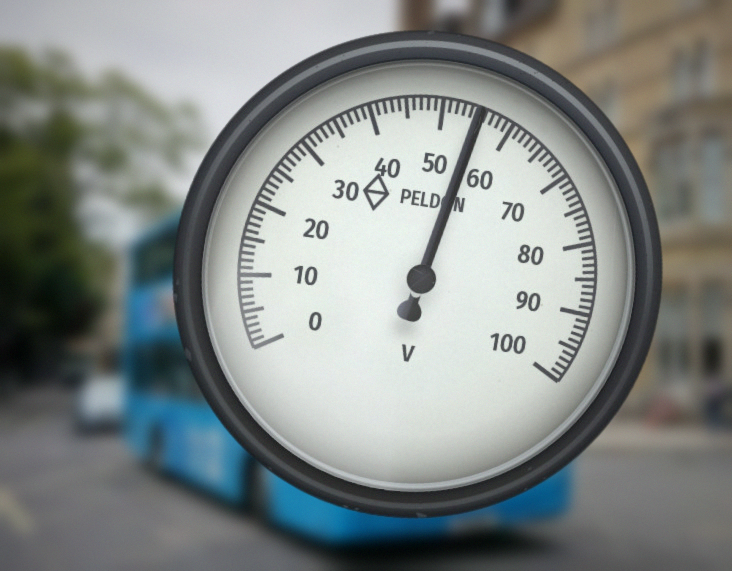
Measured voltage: **55** V
